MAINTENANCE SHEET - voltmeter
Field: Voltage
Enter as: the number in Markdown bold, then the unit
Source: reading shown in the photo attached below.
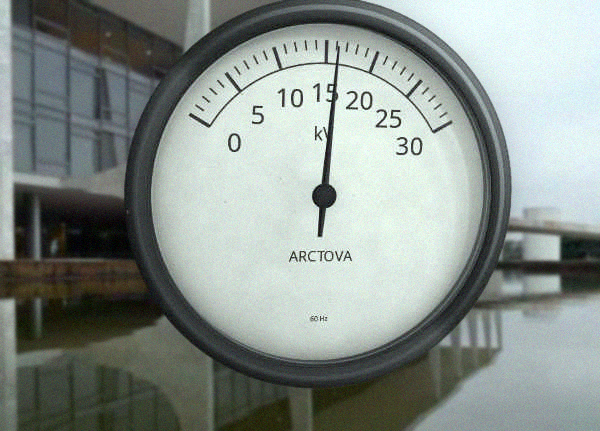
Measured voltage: **16** kV
